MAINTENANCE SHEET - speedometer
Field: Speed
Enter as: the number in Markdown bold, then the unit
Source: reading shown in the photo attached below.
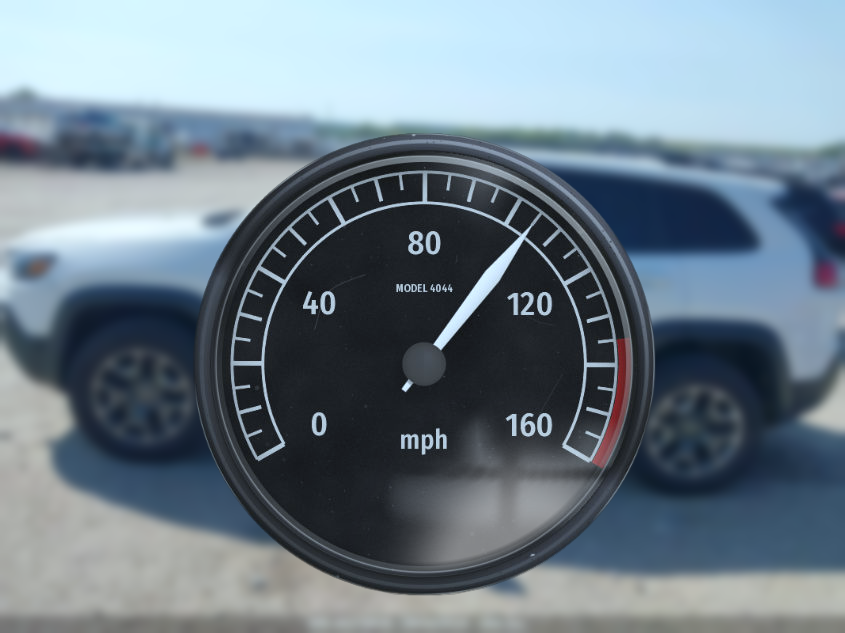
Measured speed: **105** mph
